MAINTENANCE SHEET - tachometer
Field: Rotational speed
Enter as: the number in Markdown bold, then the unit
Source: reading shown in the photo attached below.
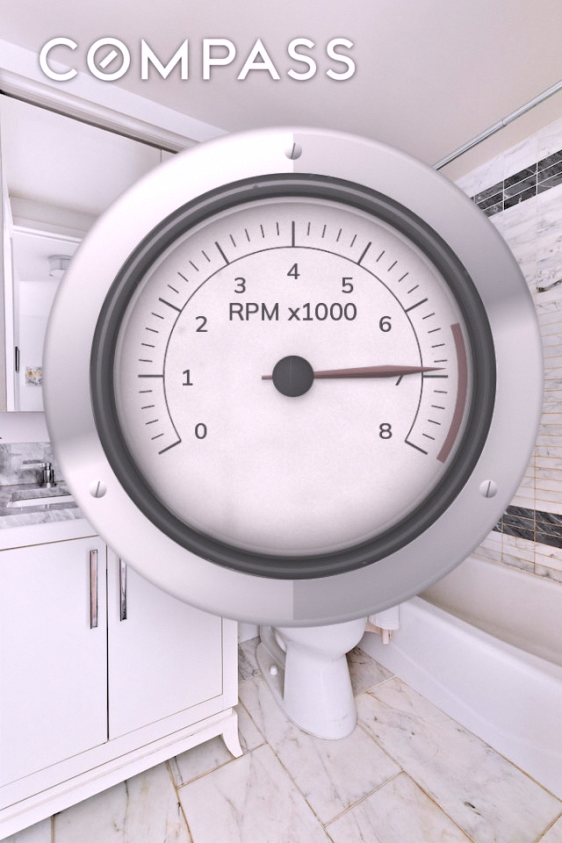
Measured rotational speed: **6900** rpm
